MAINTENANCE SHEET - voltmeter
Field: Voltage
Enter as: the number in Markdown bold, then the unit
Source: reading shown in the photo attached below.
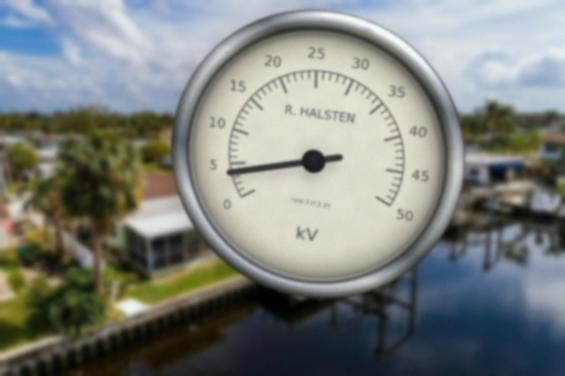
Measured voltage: **4** kV
